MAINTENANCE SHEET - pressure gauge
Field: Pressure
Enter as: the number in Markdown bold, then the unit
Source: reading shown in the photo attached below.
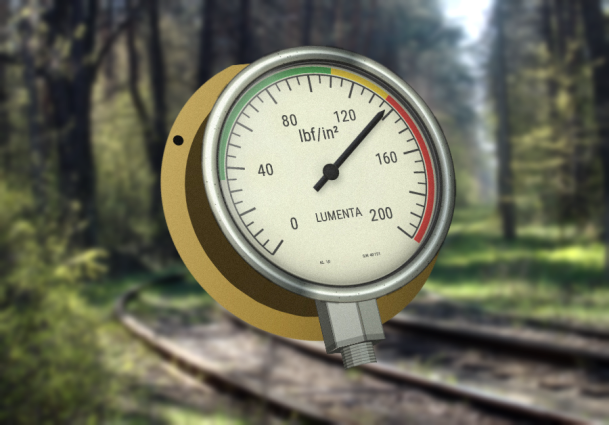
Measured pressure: **137.5** psi
